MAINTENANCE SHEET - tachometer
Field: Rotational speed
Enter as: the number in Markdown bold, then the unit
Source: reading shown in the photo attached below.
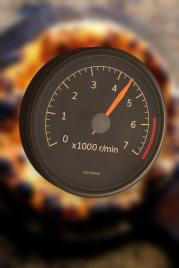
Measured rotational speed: **4400** rpm
